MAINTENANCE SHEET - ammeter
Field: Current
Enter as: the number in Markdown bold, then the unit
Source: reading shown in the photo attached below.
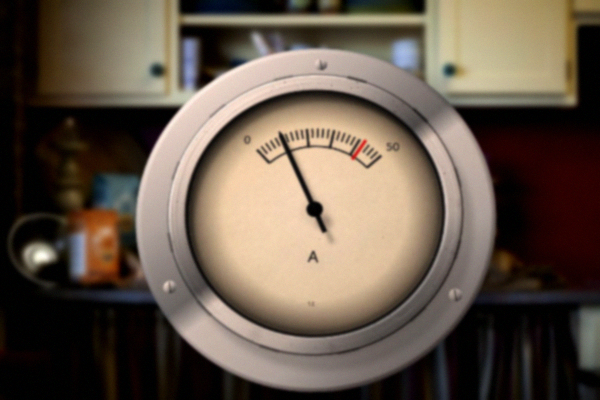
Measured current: **10** A
